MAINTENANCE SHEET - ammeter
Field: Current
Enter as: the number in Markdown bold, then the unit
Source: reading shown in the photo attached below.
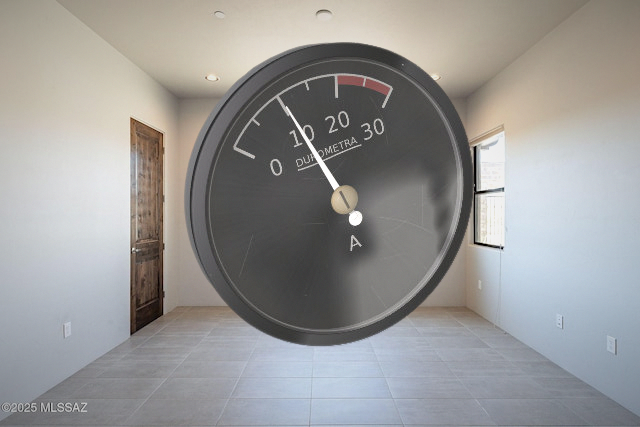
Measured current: **10** A
